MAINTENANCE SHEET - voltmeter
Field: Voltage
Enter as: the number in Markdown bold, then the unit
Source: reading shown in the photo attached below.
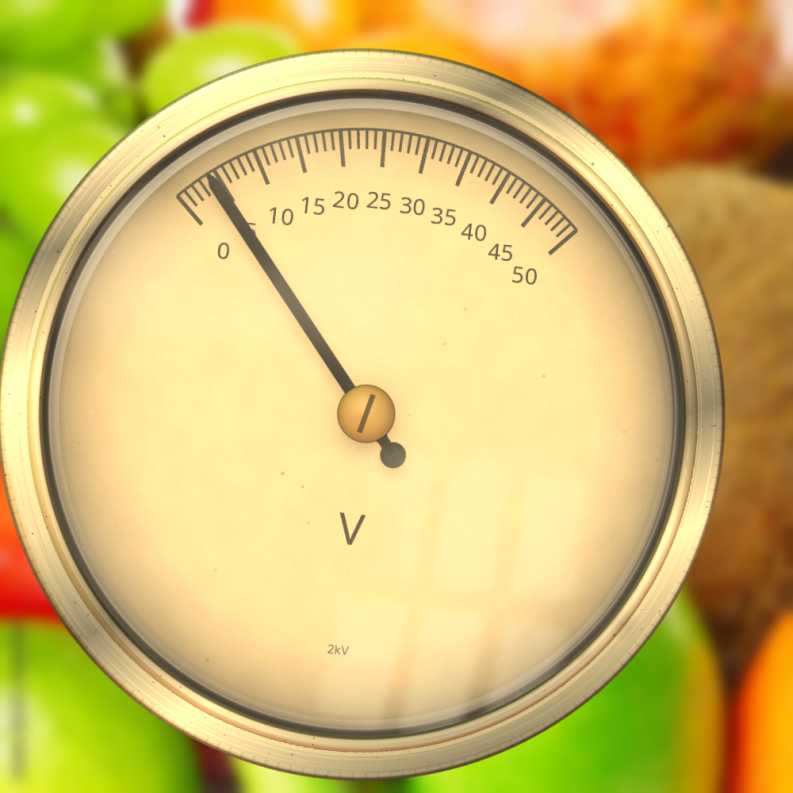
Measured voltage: **4** V
